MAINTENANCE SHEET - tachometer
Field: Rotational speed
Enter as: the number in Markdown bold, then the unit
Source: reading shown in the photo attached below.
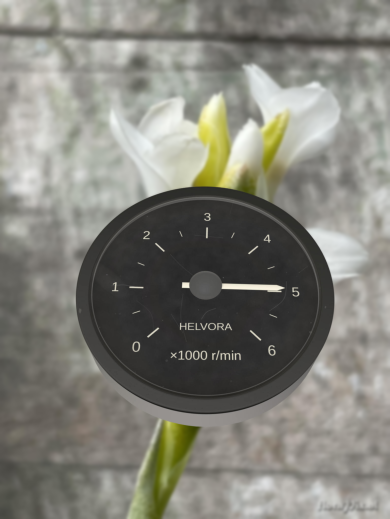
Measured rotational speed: **5000** rpm
